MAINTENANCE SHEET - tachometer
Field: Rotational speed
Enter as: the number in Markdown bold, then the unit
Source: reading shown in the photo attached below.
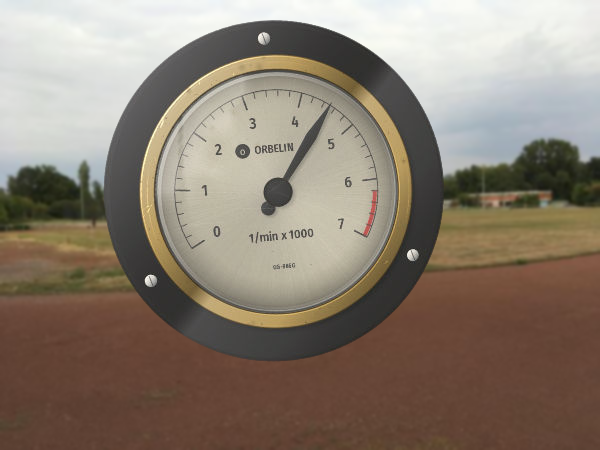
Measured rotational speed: **4500** rpm
